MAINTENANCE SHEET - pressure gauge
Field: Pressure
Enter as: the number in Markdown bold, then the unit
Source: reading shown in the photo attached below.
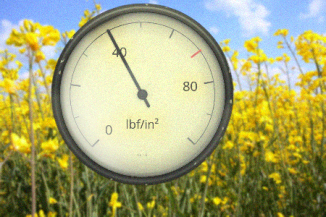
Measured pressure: **40** psi
